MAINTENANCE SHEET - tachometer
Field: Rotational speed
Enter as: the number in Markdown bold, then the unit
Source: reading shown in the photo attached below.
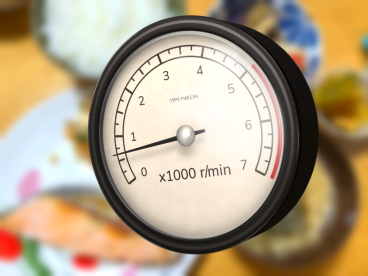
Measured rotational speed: **625** rpm
